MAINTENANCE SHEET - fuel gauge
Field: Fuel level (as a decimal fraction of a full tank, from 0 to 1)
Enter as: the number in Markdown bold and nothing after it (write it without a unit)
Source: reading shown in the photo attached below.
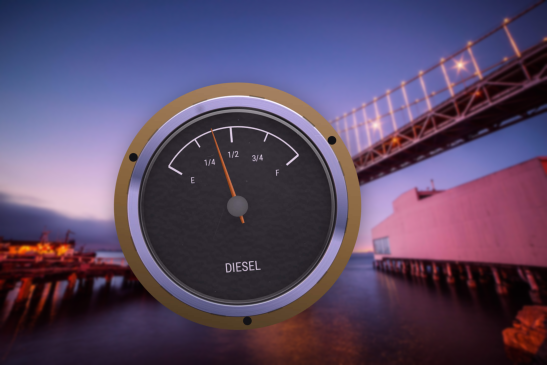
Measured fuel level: **0.375**
